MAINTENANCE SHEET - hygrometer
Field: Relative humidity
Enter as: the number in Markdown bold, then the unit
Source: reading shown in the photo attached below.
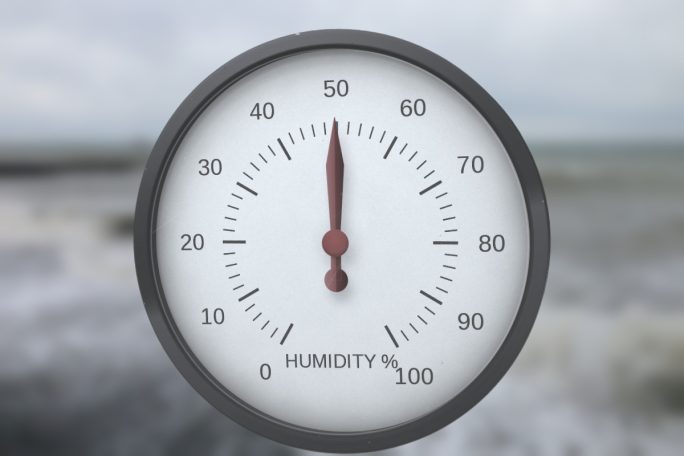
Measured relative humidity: **50** %
